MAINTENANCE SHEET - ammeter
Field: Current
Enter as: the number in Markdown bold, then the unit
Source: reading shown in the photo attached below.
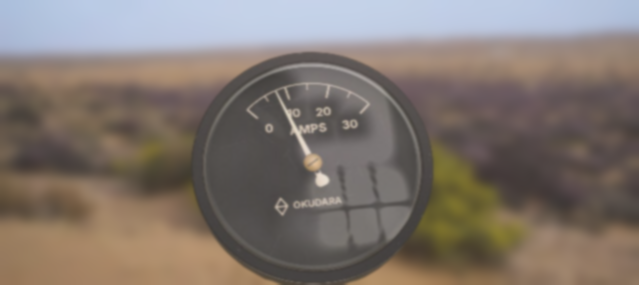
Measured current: **7.5** A
